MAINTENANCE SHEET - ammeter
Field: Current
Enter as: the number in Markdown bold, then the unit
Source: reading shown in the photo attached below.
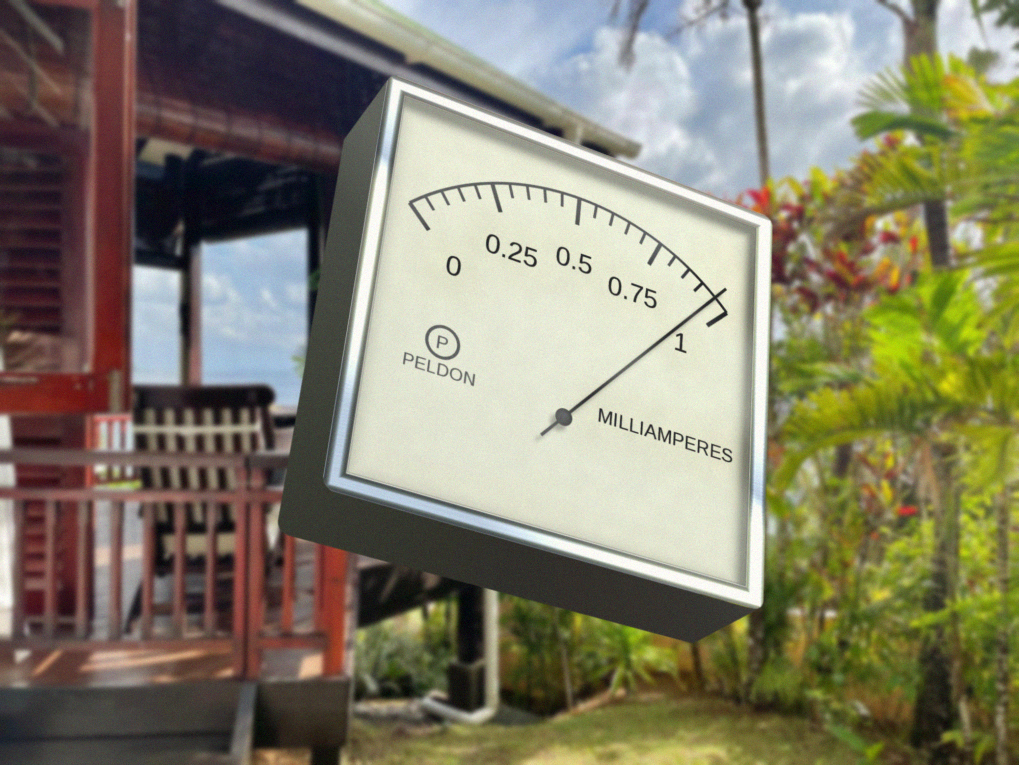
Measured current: **0.95** mA
